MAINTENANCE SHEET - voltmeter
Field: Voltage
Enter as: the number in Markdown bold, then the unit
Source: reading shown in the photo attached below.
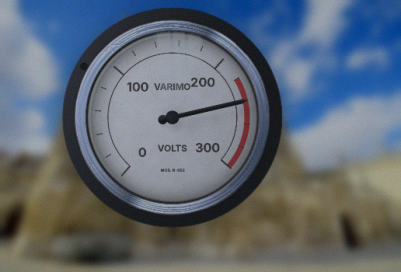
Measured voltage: **240** V
